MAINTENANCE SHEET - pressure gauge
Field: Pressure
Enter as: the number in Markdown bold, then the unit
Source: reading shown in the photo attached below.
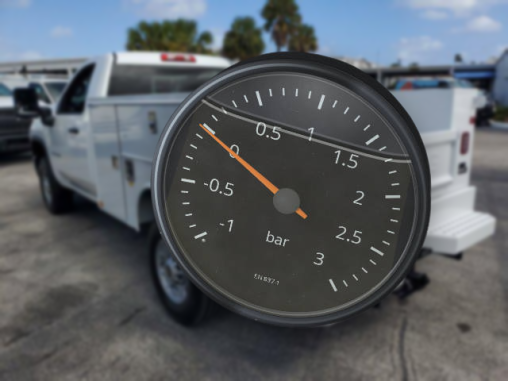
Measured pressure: **0** bar
